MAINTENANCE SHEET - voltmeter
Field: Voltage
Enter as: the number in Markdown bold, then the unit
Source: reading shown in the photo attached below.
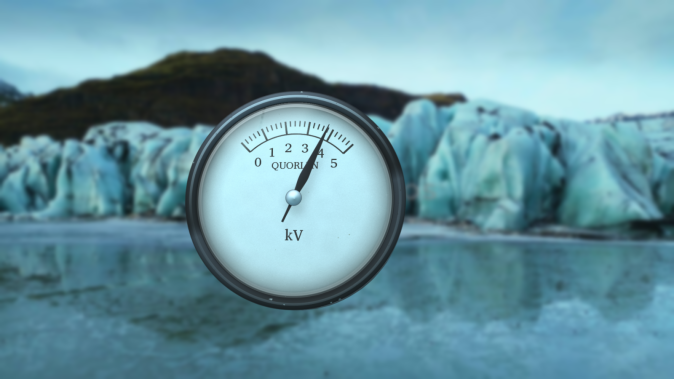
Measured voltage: **3.8** kV
